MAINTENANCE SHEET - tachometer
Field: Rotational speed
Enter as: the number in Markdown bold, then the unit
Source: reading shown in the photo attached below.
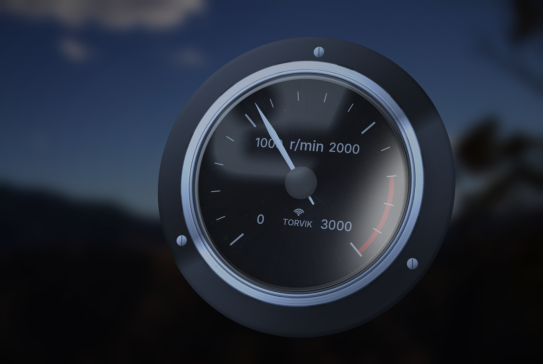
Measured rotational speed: **1100** rpm
